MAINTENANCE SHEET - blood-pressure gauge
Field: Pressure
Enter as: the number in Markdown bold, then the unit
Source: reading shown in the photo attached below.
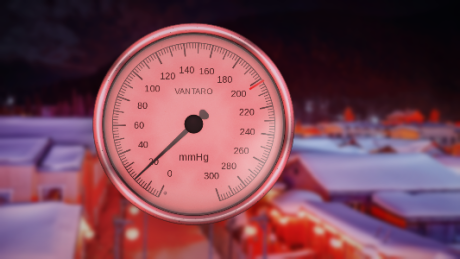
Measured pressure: **20** mmHg
